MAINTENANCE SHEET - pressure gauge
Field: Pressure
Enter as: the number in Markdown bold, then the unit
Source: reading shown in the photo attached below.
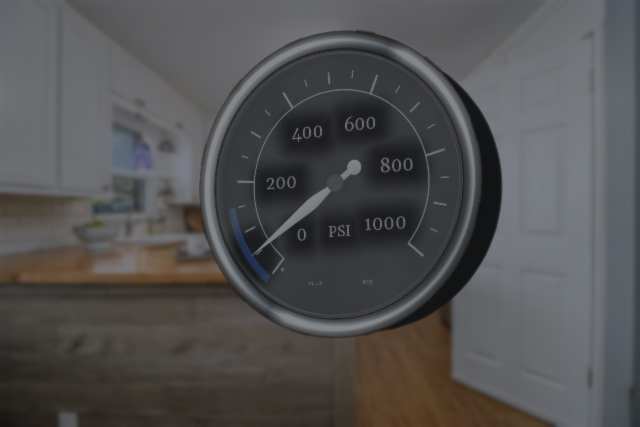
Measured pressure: **50** psi
